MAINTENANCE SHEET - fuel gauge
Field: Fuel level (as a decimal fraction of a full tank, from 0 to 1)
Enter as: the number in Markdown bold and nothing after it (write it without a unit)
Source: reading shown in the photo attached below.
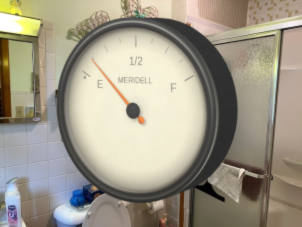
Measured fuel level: **0.125**
